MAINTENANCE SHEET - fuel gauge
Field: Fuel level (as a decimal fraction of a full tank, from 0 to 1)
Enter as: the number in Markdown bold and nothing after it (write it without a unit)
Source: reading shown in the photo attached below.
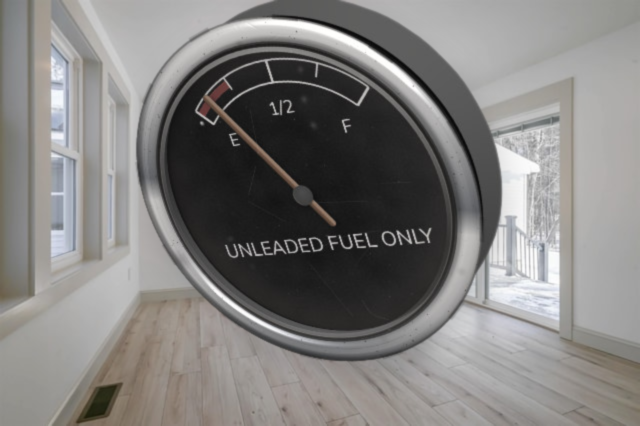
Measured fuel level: **0.125**
